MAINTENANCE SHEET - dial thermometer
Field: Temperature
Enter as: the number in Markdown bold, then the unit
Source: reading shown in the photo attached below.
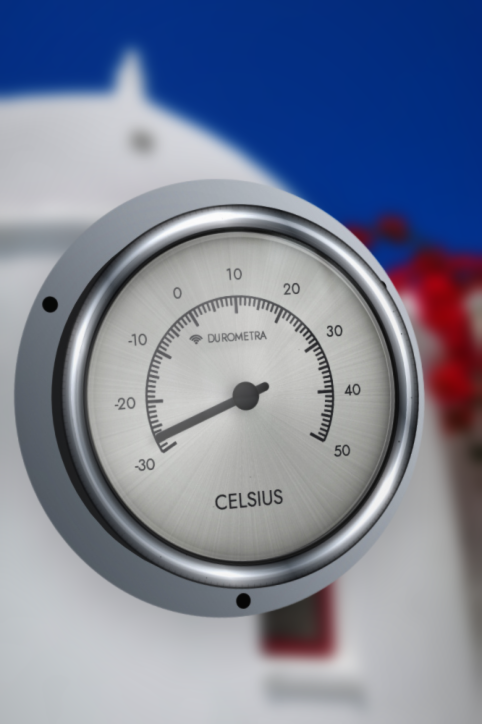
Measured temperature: **-27** °C
